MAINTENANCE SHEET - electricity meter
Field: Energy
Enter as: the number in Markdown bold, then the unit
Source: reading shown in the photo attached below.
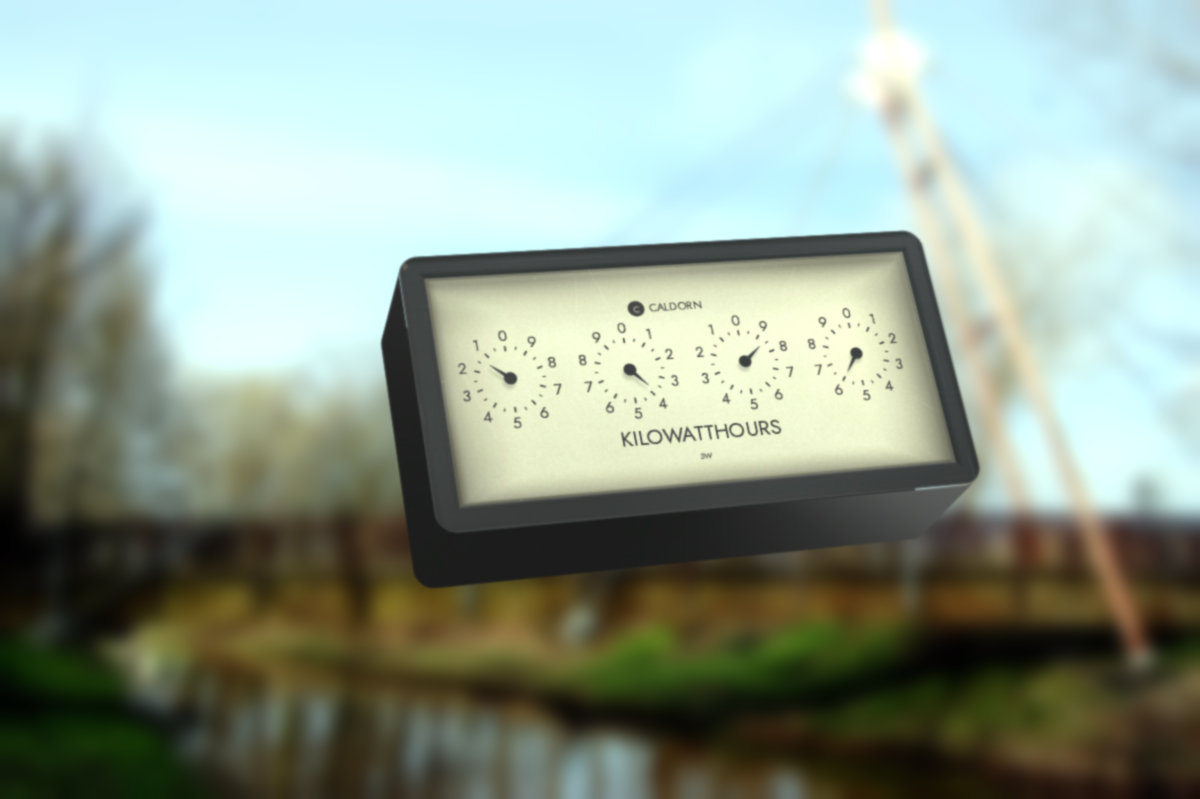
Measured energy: **1386** kWh
